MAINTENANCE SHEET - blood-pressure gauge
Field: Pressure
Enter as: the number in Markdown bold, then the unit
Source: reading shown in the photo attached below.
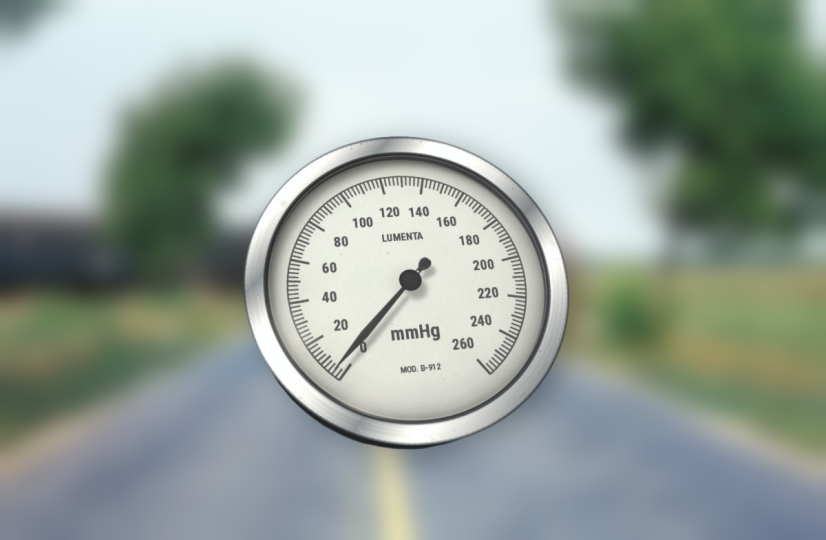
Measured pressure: **4** mmHg
